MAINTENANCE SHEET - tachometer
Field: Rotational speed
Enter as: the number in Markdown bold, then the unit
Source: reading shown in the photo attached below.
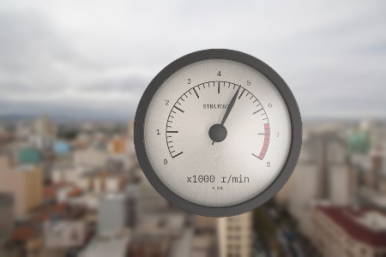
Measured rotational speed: **4800** rpm
